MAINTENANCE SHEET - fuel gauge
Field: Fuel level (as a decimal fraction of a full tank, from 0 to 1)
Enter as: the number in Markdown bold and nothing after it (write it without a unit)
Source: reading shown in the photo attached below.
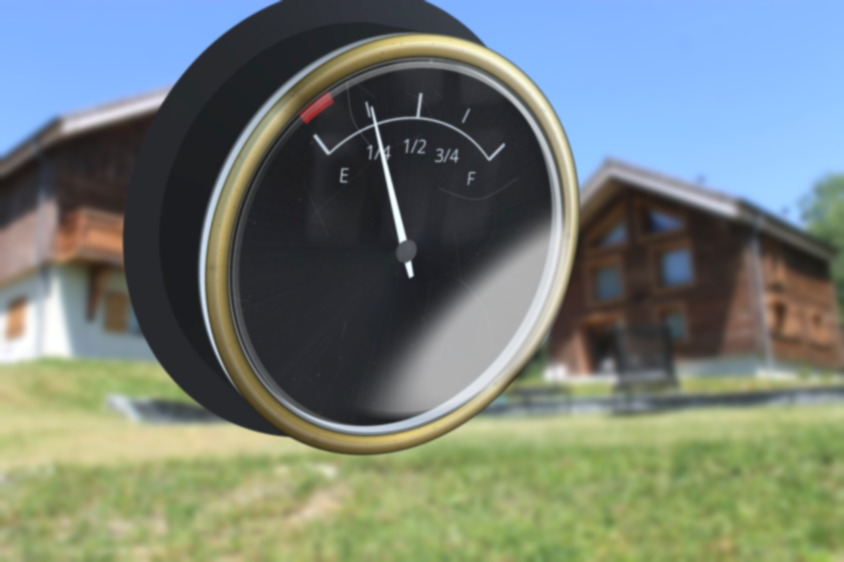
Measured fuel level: **0.25**
